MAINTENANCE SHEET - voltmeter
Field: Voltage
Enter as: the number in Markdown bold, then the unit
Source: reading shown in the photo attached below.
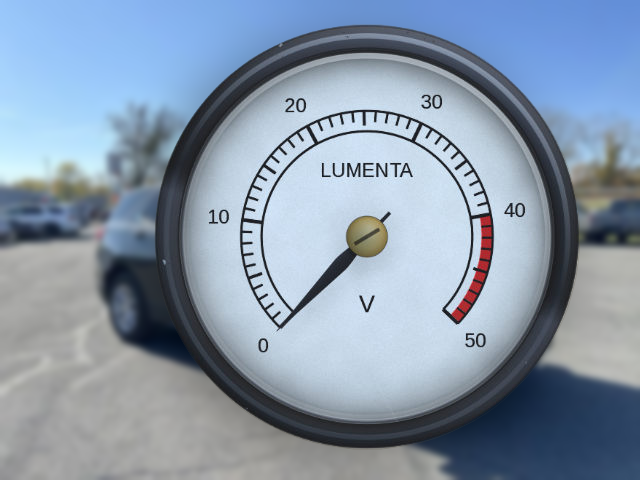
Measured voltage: **0** V
